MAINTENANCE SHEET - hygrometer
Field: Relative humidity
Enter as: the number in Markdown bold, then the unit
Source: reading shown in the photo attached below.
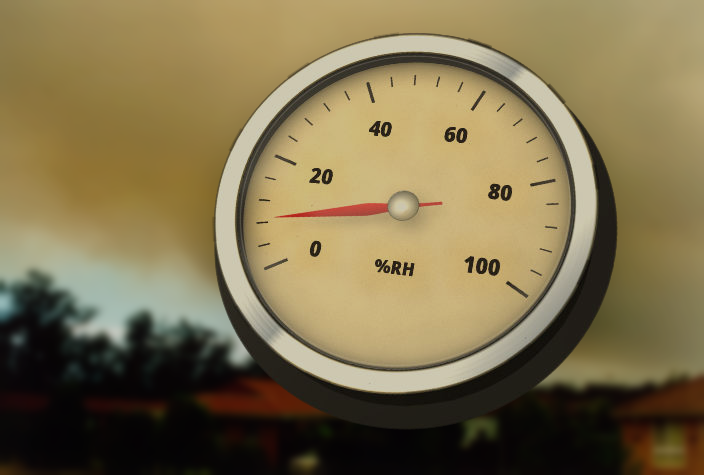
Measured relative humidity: **8** %
